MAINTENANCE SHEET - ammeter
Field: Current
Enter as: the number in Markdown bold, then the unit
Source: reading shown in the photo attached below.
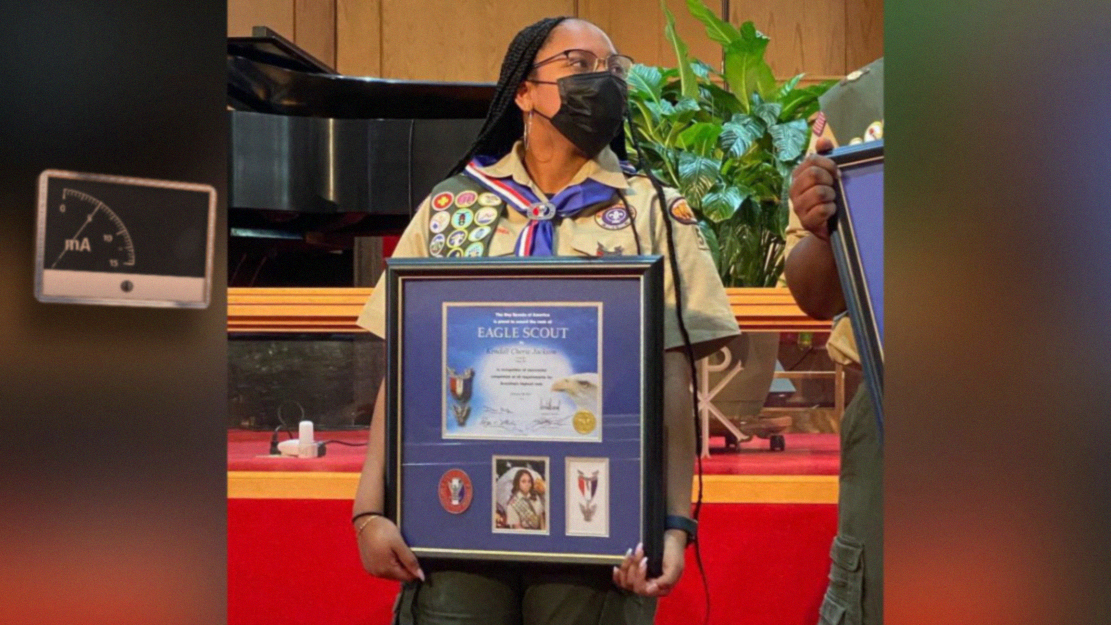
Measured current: **5** mA
